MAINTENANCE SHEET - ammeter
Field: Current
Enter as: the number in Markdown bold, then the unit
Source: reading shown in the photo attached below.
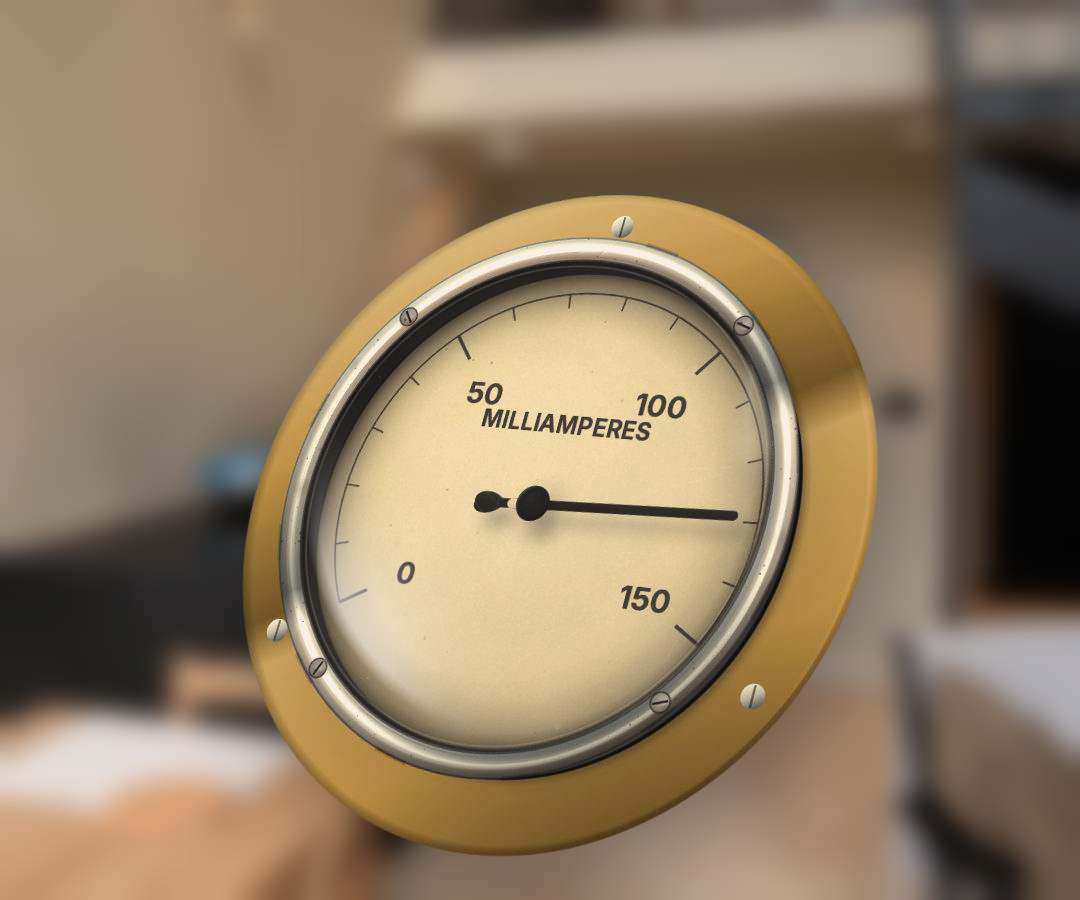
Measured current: **130** mA
